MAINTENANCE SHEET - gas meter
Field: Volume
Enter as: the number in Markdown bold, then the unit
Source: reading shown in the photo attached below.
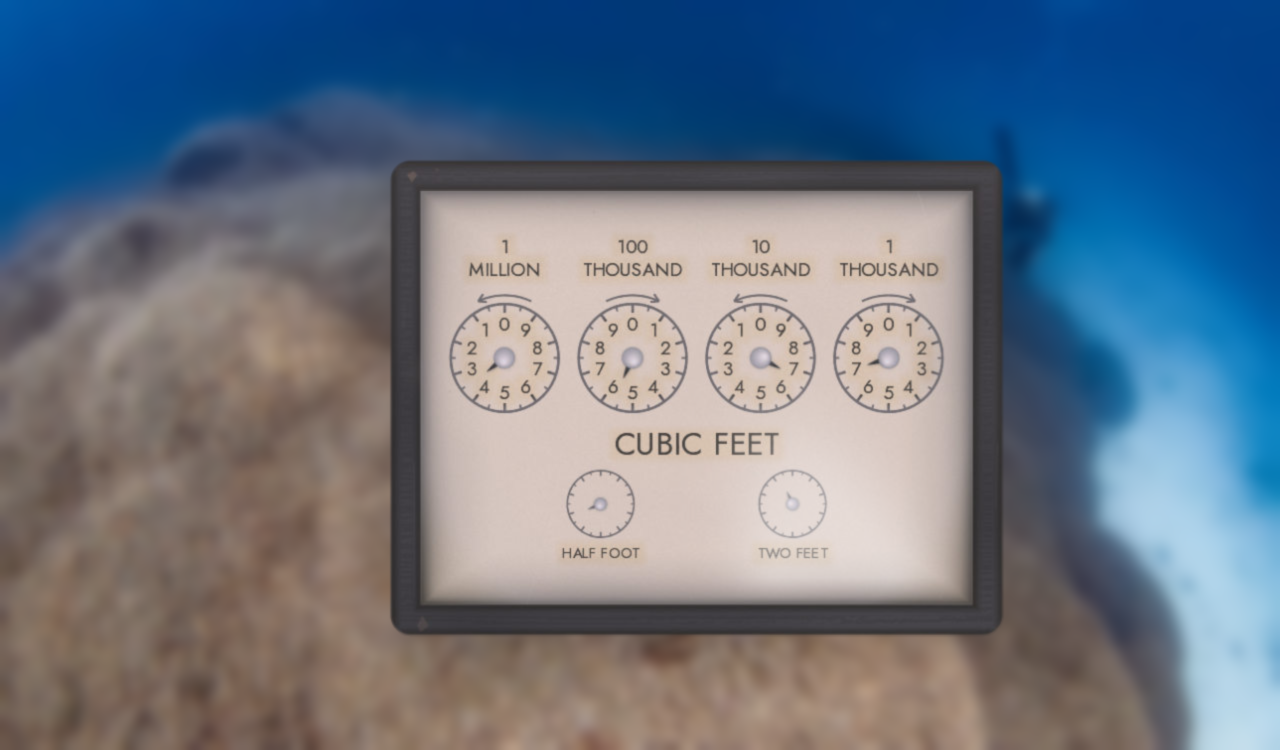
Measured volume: **356700** ft³
